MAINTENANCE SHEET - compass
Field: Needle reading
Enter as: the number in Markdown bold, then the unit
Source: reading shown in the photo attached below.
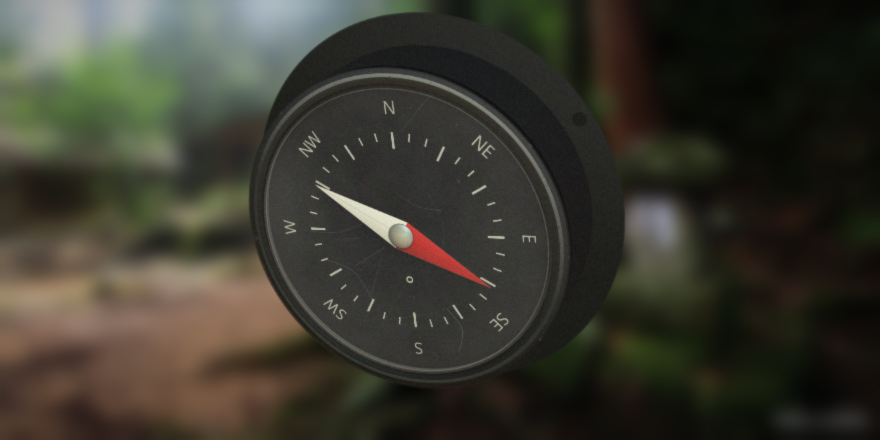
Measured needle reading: **120** °
